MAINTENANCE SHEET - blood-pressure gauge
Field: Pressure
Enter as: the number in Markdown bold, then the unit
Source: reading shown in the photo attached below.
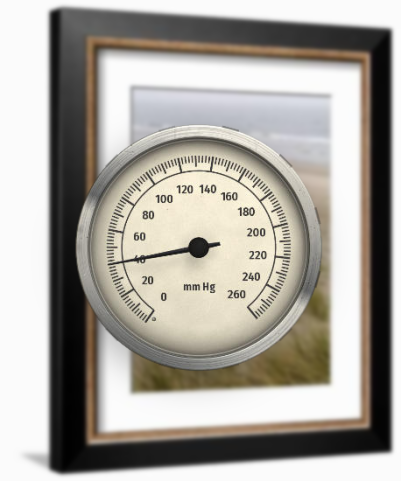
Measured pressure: **40** mmHg
